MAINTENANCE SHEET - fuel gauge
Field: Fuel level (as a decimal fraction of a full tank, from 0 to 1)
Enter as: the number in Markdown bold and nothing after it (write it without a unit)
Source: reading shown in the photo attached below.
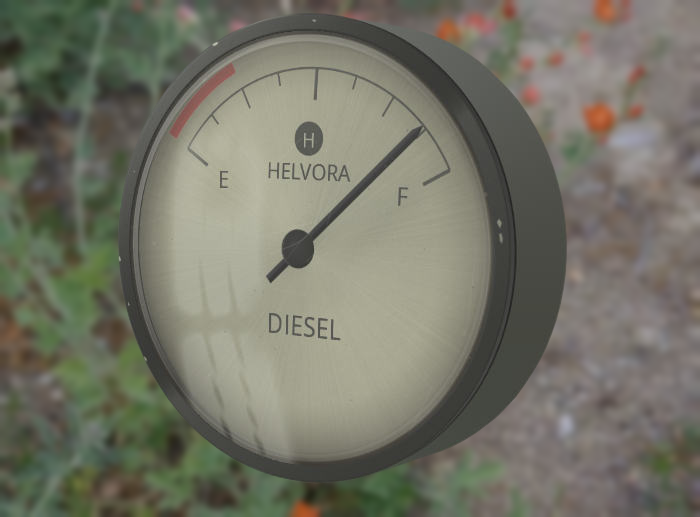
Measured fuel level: **0.875**
